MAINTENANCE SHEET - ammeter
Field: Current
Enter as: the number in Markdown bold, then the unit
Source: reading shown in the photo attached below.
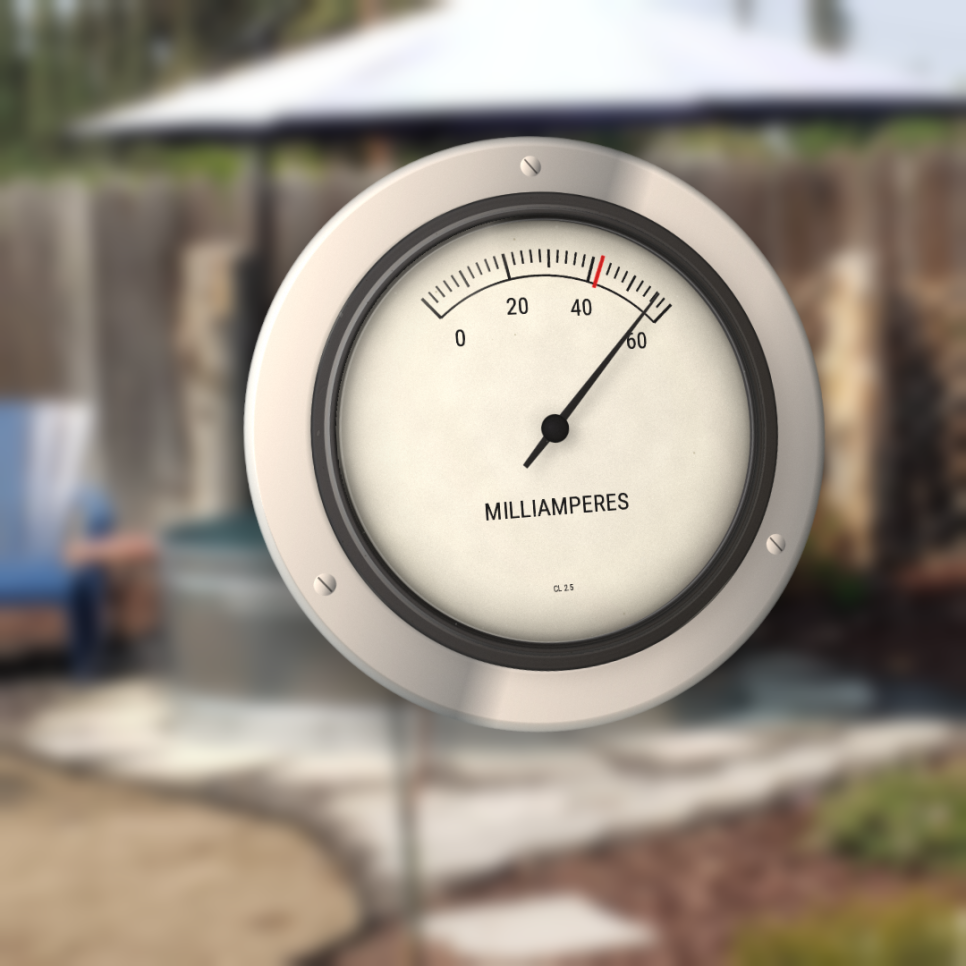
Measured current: **56** mA
